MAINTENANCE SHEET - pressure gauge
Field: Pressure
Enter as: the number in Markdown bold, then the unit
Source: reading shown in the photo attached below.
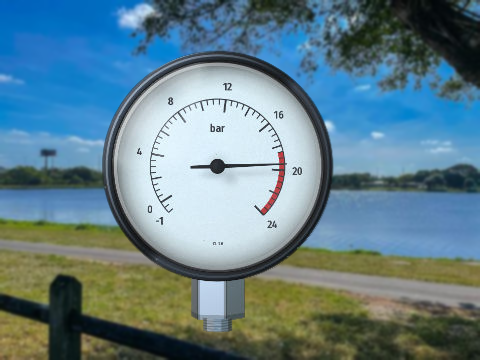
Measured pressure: **19.5** bar
